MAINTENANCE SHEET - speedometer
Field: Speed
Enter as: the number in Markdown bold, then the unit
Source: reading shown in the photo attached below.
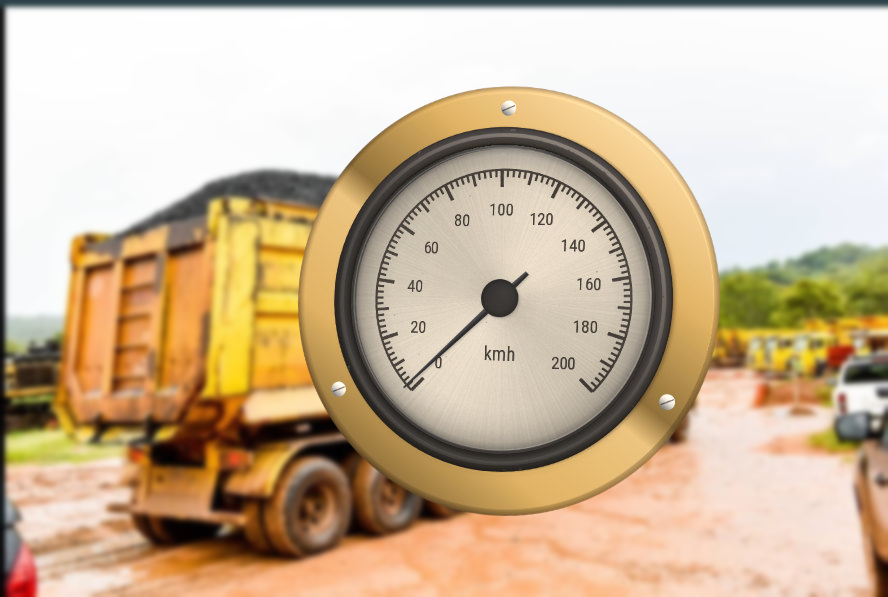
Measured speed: **2** km/h
